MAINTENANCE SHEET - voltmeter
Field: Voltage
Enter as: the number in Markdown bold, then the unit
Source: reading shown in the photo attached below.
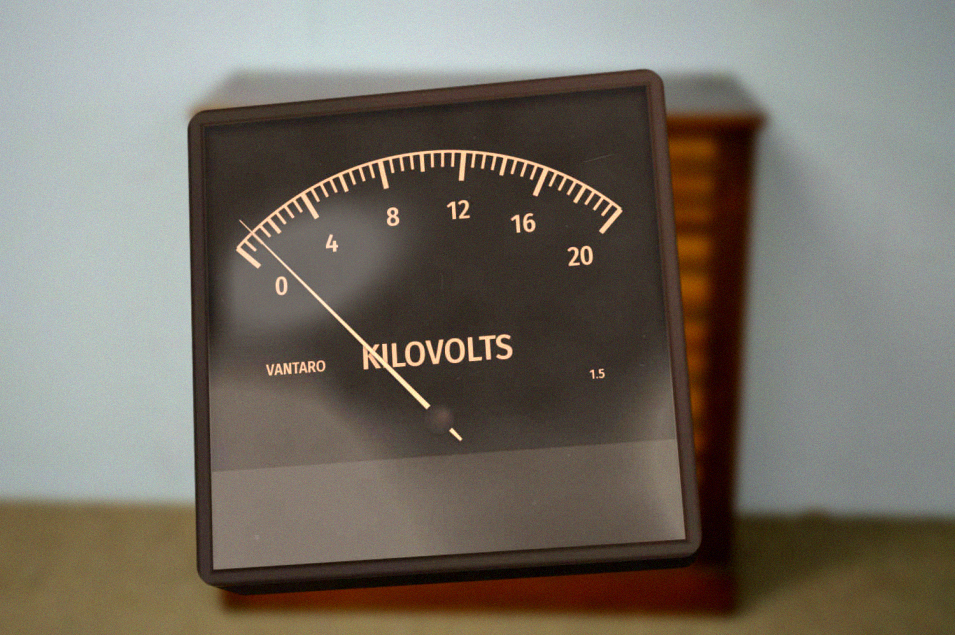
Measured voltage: **1** kV
